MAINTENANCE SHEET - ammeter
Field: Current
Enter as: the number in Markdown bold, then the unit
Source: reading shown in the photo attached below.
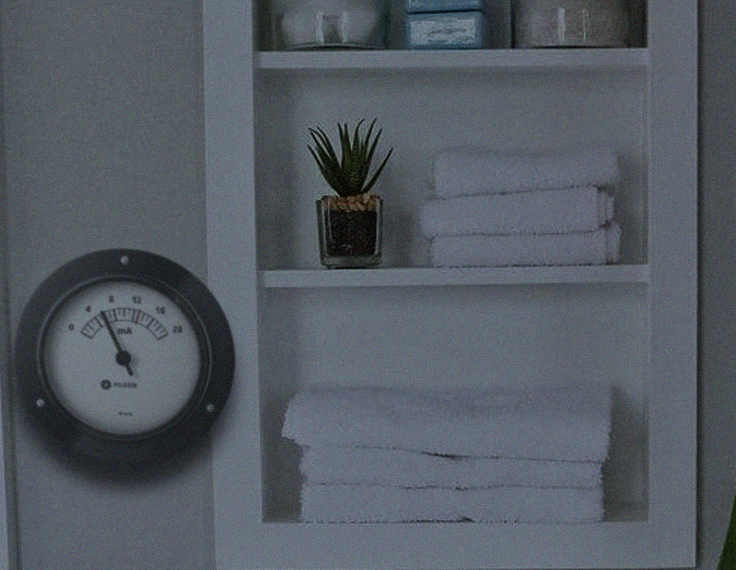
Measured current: **6** mA
